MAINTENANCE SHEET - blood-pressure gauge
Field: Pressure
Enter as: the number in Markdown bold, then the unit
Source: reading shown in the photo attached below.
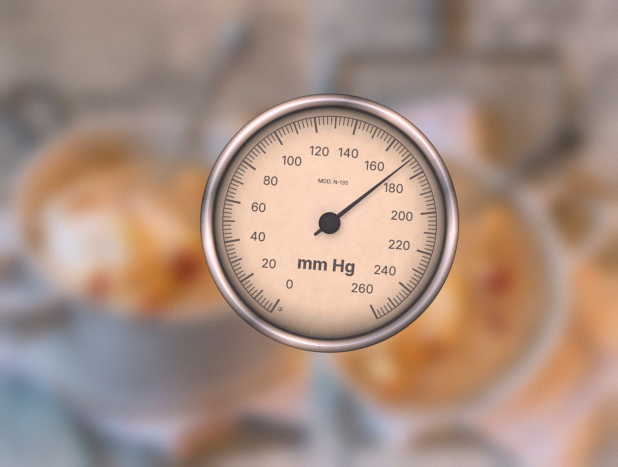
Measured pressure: **172** mmHg
